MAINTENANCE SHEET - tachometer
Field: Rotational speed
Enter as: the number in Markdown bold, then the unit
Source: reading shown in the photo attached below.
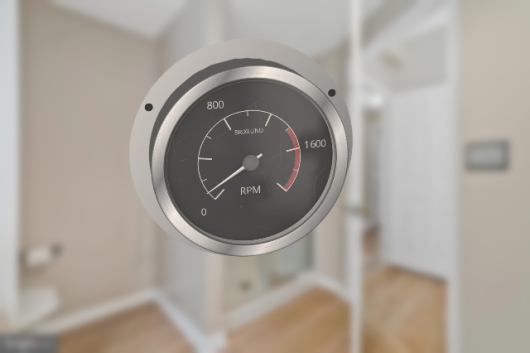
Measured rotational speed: **100** rpm
